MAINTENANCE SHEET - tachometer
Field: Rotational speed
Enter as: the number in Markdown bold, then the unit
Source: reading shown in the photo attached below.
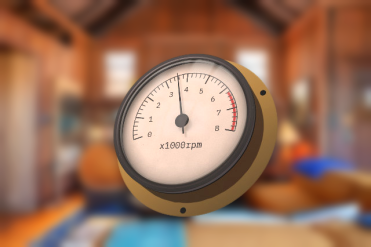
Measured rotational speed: **3600** rpm
